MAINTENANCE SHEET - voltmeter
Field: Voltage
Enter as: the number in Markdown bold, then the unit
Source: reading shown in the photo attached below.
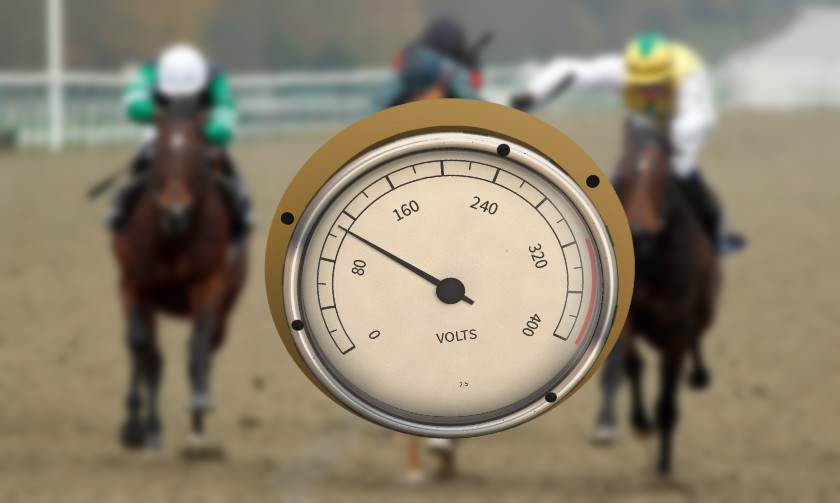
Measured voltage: **110** V
